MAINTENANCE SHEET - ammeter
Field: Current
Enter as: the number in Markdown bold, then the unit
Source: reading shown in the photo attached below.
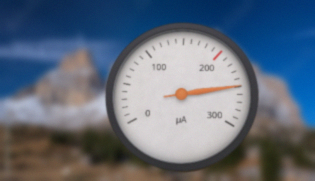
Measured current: **250** µA
